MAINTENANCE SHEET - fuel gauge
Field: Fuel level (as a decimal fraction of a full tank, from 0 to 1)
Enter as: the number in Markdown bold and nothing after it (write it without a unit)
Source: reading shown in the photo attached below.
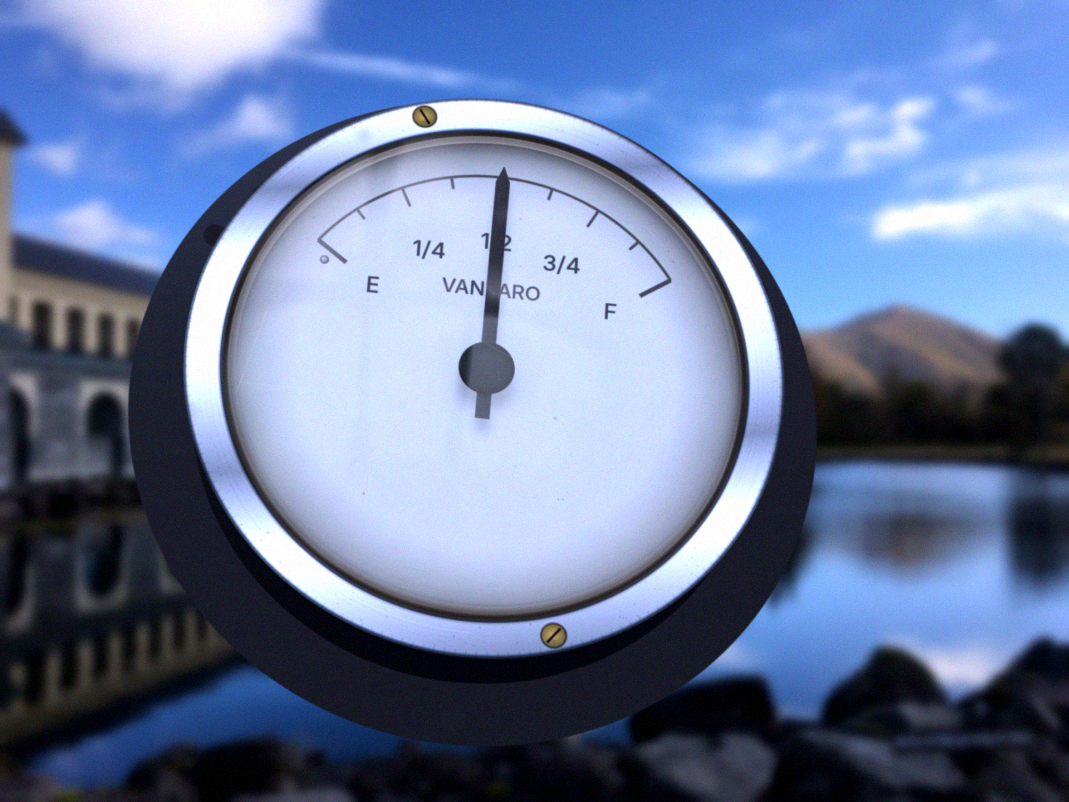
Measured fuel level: **0.5**
